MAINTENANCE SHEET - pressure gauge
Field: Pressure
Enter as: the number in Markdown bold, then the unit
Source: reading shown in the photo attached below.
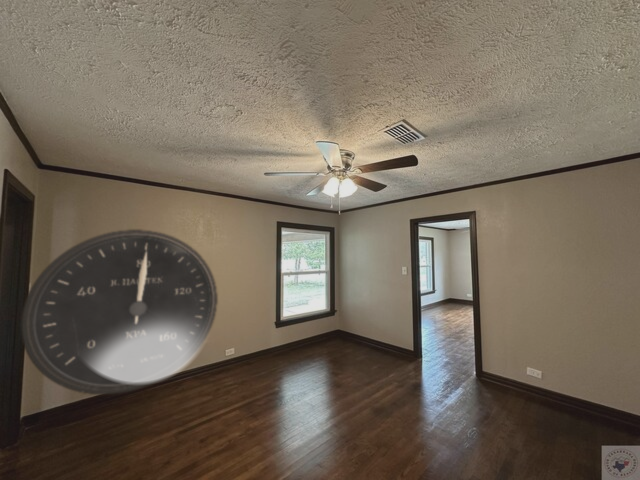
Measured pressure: **80** kPa
